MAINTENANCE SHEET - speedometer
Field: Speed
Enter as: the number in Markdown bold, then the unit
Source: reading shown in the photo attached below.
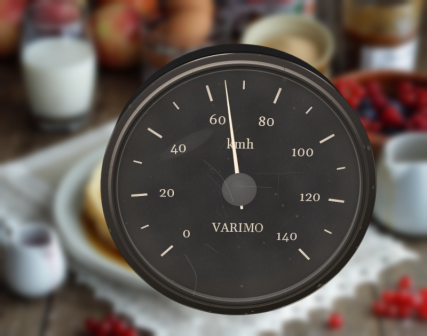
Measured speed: **65** km/h
